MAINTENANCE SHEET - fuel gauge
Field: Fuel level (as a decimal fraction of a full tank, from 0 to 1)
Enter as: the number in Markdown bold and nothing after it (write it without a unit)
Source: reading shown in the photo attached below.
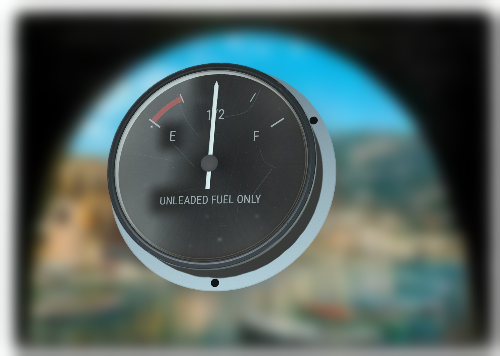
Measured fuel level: **0.5**
